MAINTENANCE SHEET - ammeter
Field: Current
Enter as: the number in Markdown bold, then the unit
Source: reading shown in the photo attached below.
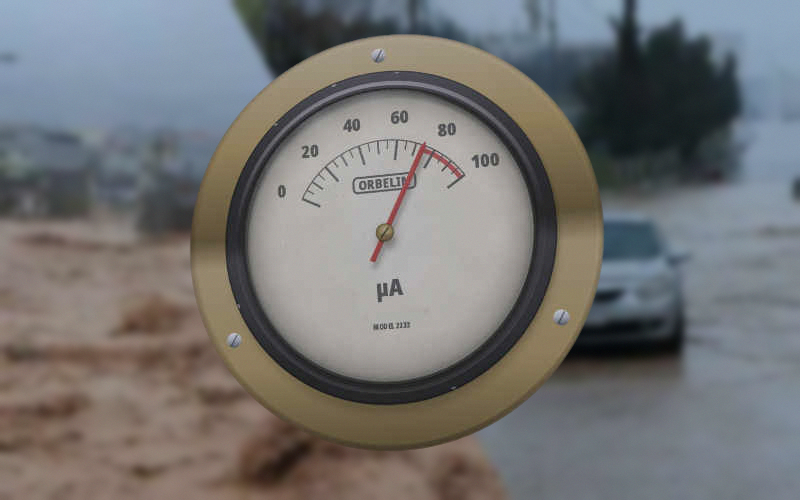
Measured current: **75** µA
